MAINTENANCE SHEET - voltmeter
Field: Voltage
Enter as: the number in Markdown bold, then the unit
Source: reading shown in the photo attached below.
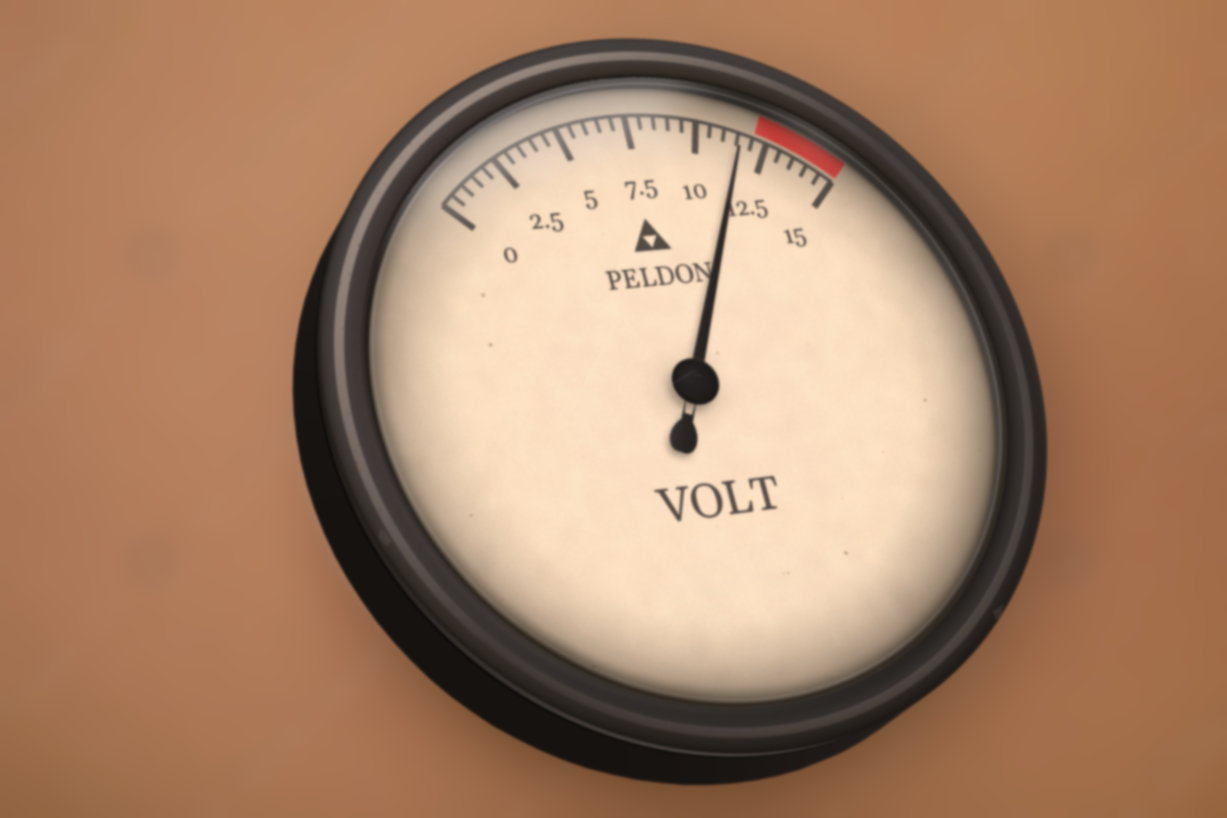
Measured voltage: **11.5** V
